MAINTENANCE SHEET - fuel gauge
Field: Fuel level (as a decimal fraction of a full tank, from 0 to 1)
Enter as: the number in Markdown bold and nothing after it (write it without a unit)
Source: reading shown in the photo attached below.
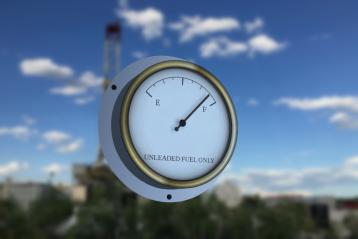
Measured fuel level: **0.875**
